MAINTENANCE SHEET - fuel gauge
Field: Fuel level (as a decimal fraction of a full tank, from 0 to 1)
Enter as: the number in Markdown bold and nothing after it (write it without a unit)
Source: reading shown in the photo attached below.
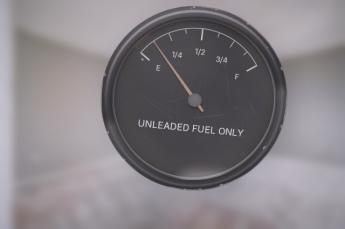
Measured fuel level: **0.125**
